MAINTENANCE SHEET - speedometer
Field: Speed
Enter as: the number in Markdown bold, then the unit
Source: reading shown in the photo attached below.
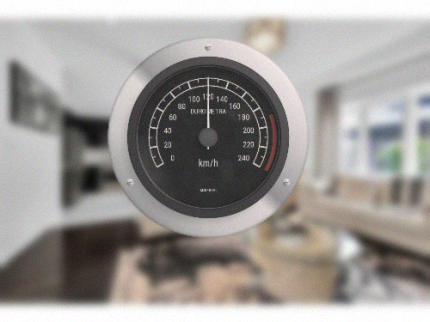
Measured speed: **120** km/h
